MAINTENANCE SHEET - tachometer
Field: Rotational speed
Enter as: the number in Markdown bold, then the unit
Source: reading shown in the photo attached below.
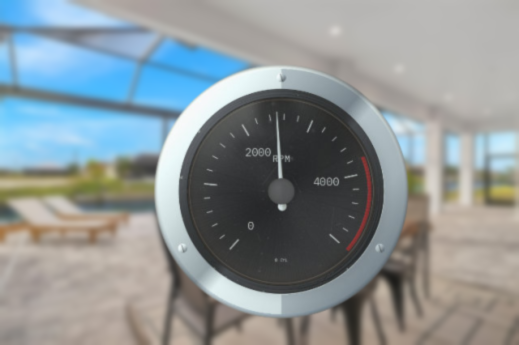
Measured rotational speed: **2500** rpm
